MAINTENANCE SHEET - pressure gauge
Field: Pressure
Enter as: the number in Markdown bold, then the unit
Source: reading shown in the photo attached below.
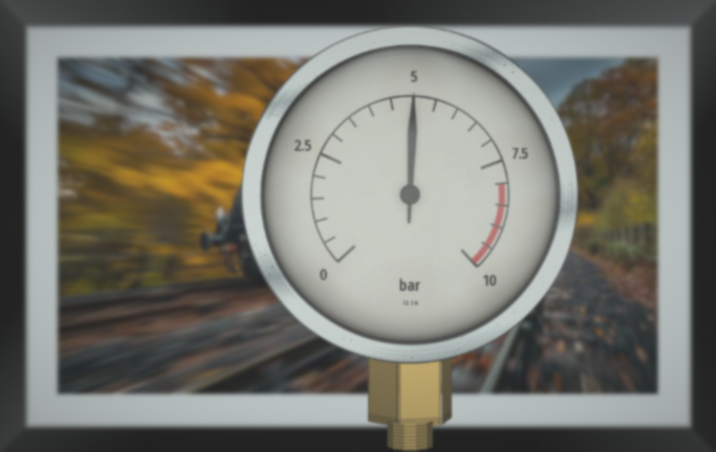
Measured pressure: **5** bar
